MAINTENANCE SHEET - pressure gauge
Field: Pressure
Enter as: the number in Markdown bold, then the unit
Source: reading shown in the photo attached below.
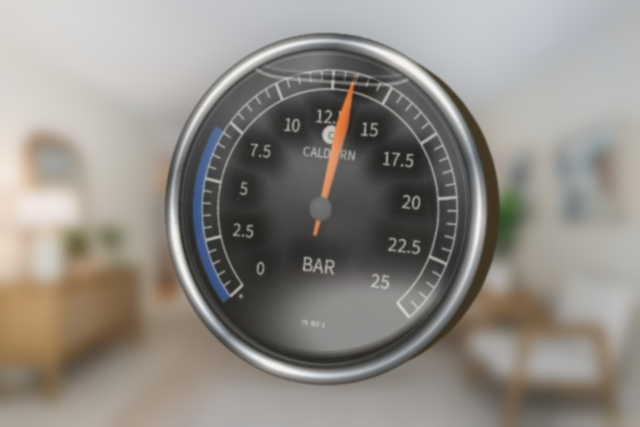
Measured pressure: **13.5** bar
